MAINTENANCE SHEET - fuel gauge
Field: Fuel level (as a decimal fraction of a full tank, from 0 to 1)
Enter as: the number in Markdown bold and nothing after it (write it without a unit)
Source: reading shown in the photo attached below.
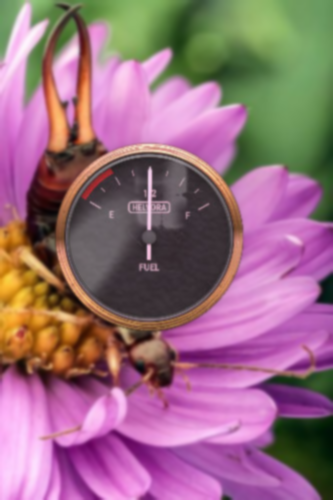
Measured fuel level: **0.5**
